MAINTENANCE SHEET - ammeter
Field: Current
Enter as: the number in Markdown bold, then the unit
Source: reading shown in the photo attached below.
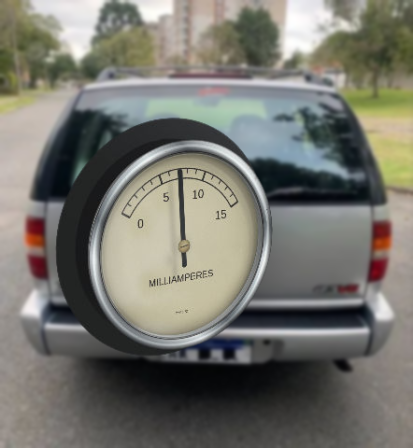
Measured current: **7** mA
